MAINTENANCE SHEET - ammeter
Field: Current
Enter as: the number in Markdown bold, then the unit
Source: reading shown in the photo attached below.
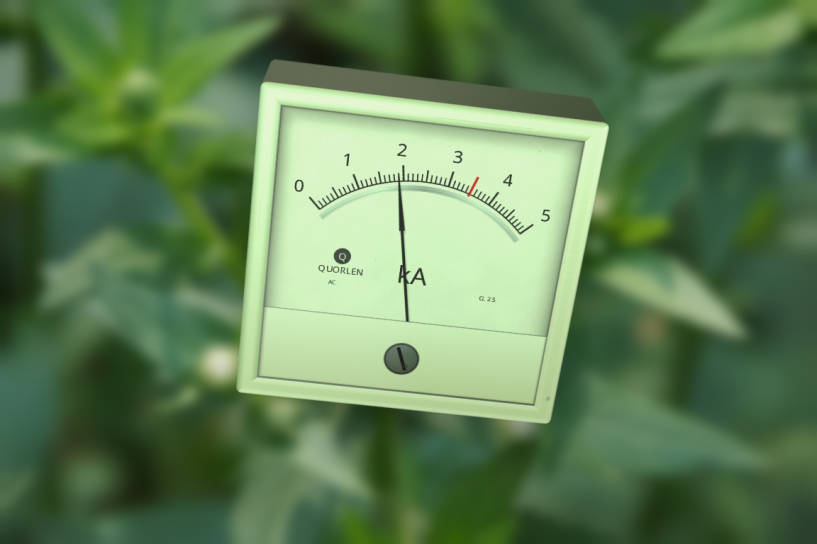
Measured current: **1.9** kA
